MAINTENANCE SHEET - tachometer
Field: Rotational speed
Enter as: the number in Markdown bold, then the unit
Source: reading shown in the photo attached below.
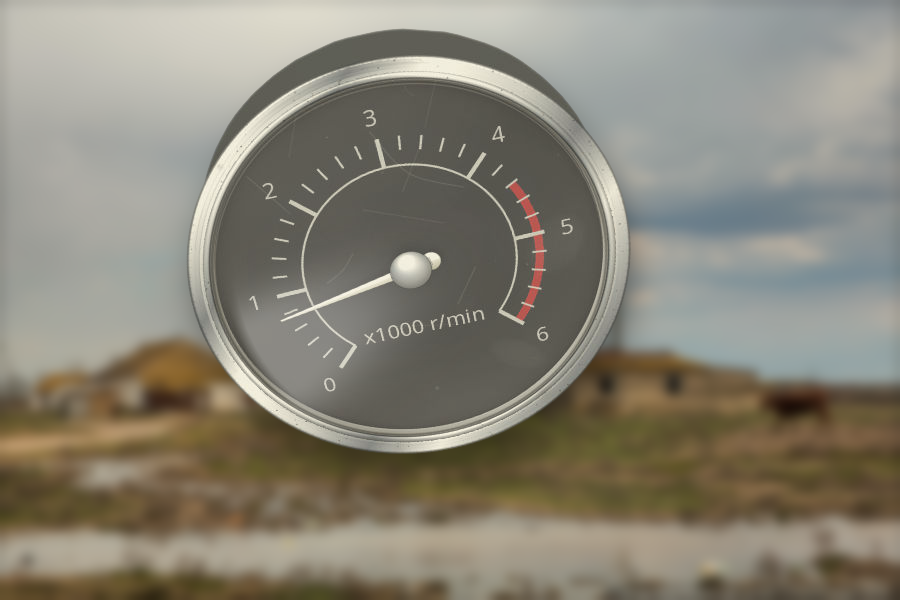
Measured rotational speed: **800** rpm
